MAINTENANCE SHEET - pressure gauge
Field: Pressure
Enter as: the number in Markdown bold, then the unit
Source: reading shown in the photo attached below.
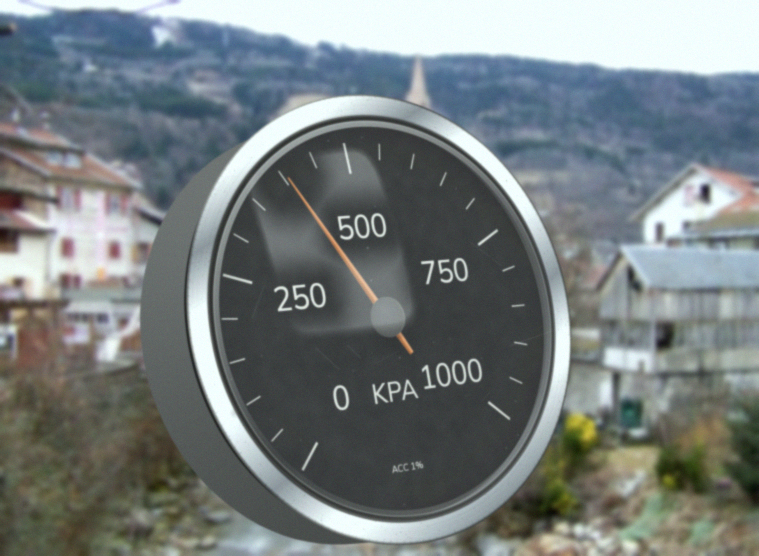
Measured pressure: **400** kPa
